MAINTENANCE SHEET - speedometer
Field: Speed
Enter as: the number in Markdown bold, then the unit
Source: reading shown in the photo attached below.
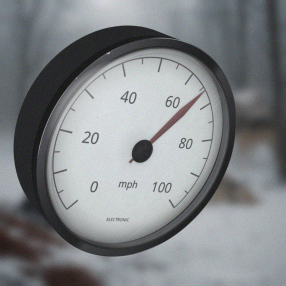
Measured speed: **65** mph
